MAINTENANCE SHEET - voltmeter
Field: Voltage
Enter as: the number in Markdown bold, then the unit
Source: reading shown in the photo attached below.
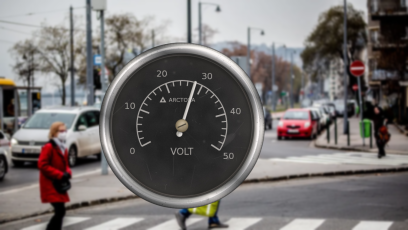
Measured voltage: **28** V
